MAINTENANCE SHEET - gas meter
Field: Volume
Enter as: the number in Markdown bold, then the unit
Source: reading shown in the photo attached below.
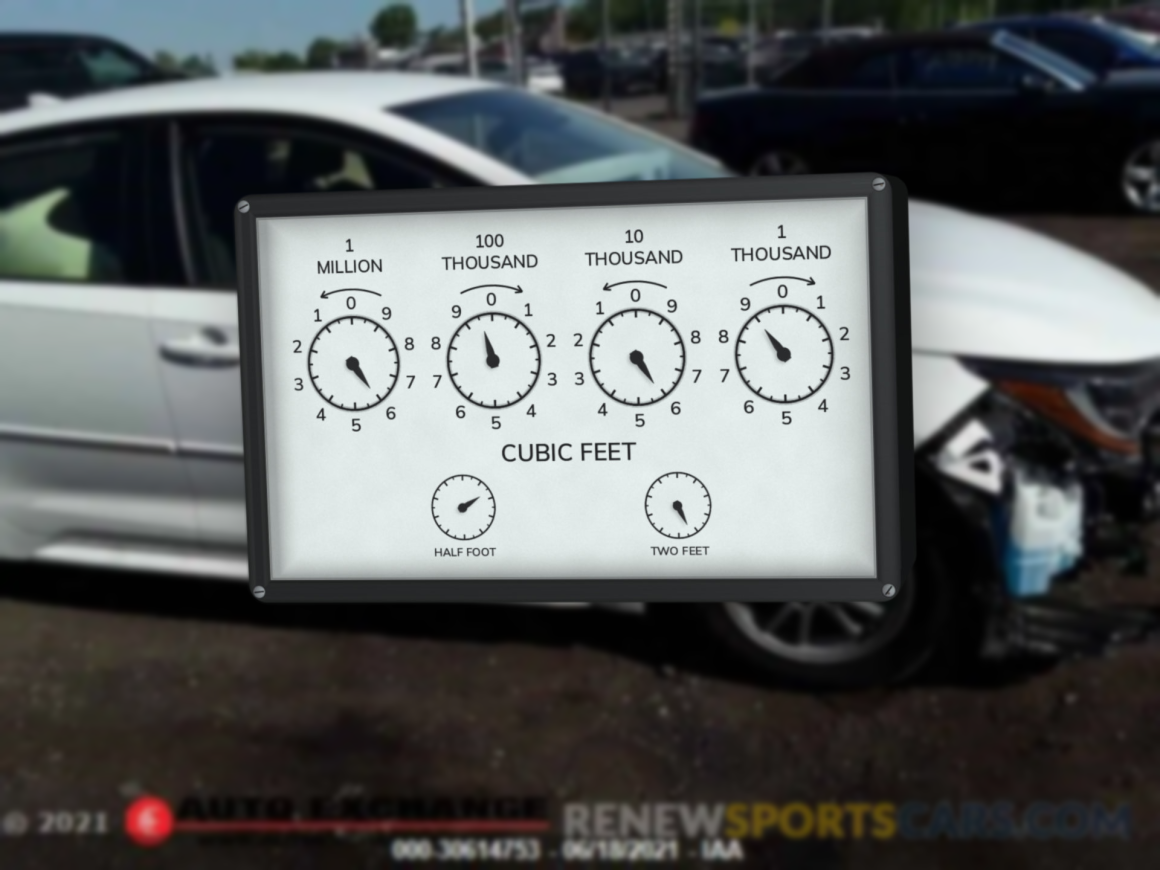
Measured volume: **595900** ft³
